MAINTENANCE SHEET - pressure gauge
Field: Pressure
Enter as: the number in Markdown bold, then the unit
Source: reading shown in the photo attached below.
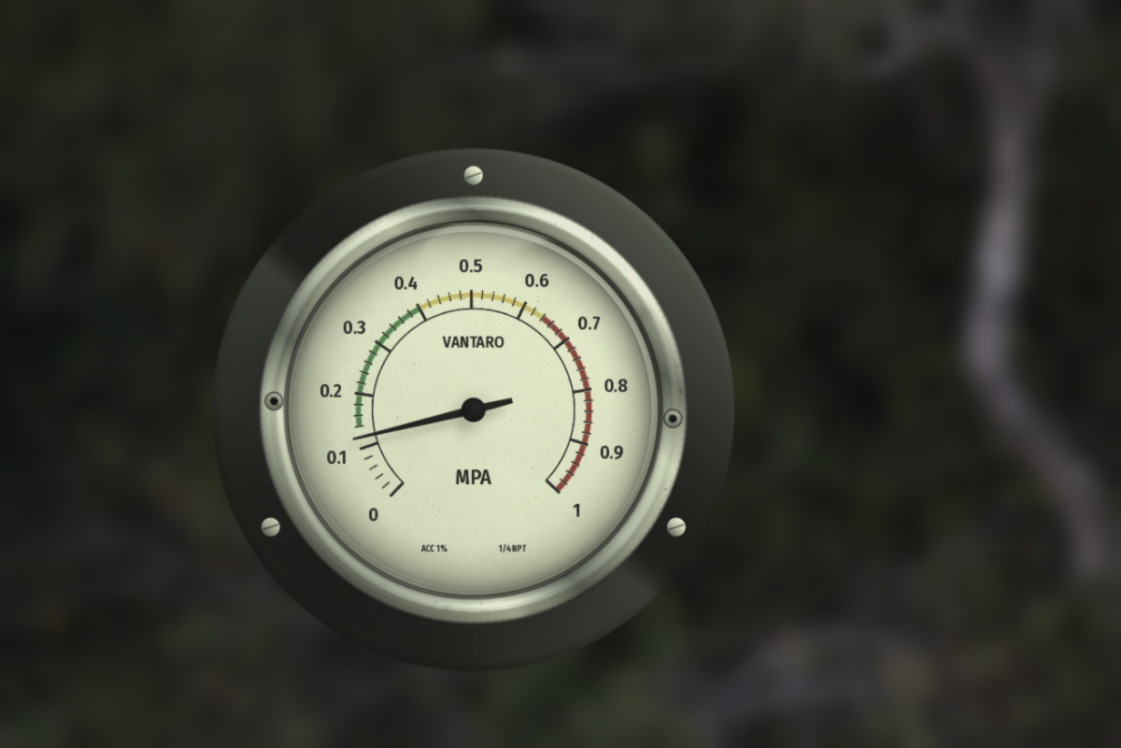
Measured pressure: **0.12** MPa
